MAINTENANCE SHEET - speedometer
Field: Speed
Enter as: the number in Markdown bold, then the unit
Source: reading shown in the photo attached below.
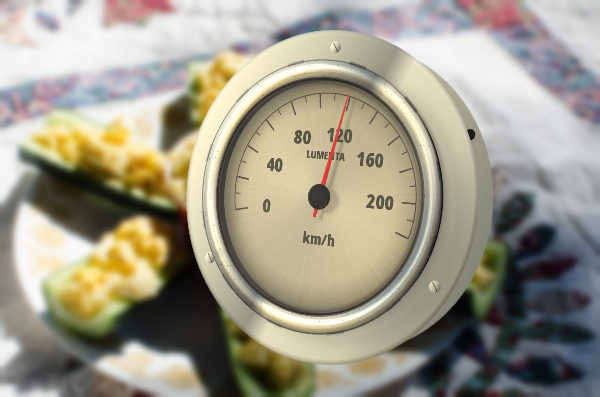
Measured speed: **120** km/h
